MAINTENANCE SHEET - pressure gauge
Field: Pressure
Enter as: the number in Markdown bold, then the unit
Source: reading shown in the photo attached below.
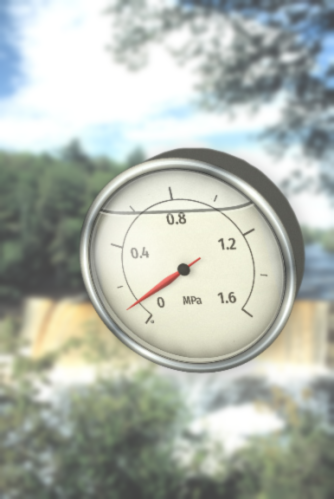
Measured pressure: **0.1** MPa
